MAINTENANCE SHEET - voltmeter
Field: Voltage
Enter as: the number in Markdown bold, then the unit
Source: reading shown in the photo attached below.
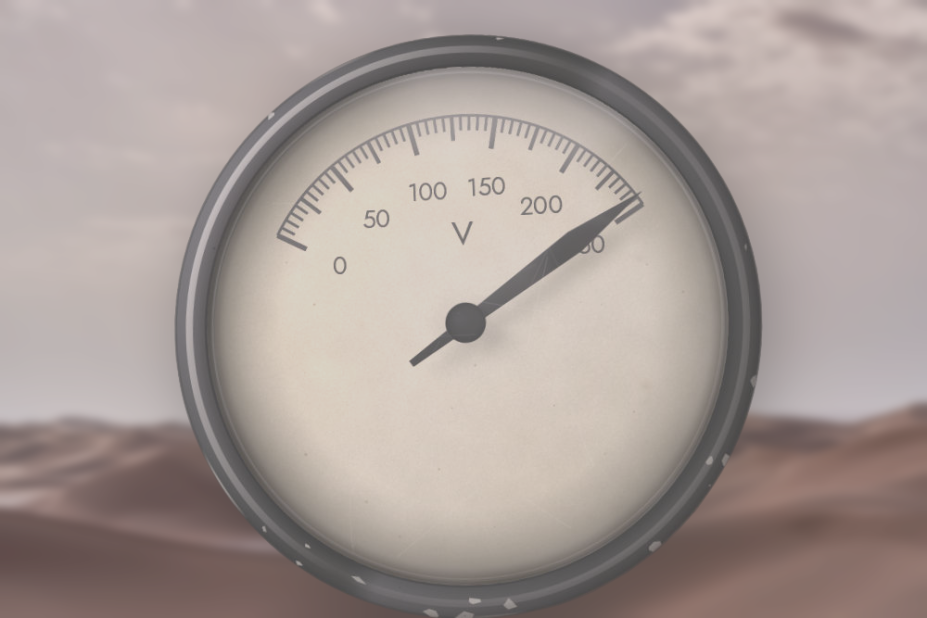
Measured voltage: **245** V
